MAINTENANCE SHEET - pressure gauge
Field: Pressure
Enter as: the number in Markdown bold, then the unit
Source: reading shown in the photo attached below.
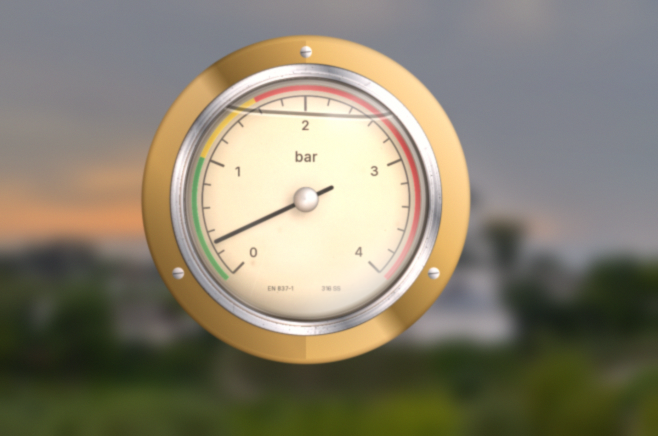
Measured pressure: **0.3** bar
